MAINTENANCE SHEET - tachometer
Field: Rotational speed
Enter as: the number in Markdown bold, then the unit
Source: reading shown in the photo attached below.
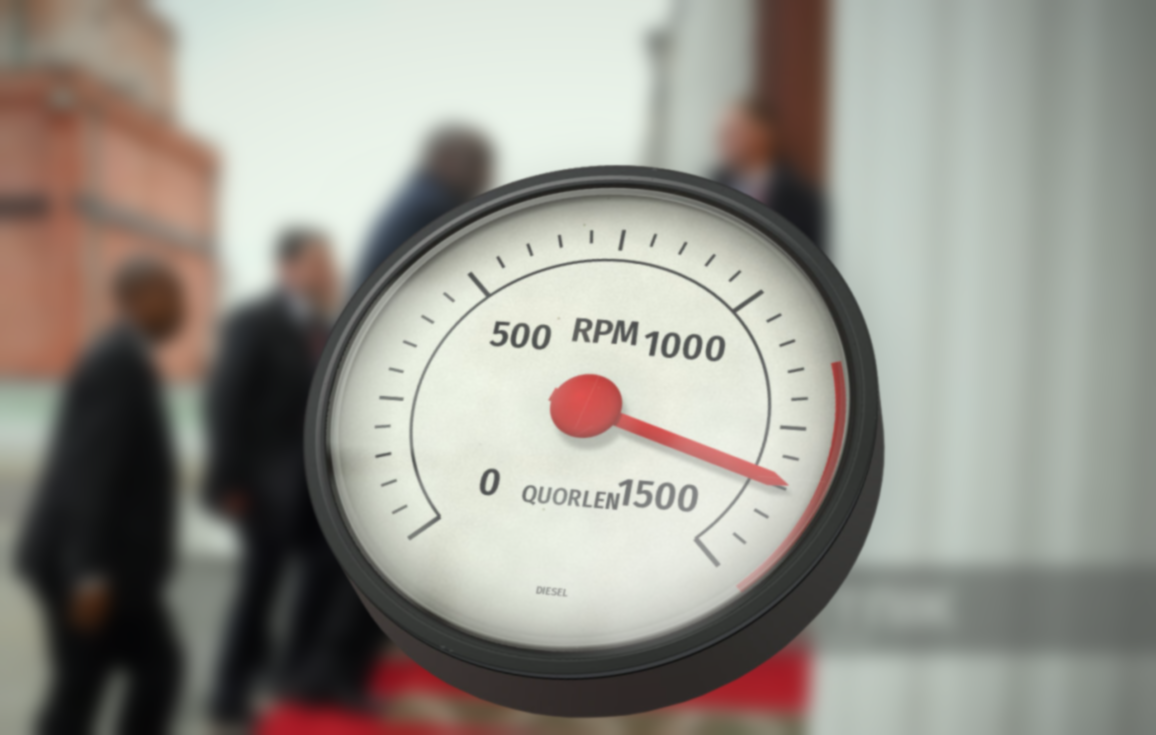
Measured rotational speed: **1350** rpm
